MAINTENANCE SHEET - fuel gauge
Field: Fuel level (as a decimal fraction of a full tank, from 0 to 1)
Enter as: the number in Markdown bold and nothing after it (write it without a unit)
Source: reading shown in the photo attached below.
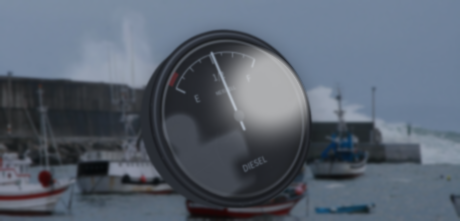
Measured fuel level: **0.5**
